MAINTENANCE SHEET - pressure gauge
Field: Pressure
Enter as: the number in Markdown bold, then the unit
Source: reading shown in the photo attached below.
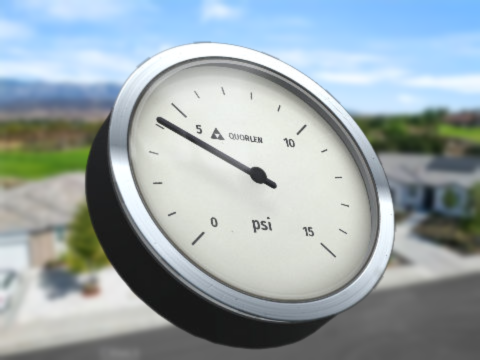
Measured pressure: **4** psi
